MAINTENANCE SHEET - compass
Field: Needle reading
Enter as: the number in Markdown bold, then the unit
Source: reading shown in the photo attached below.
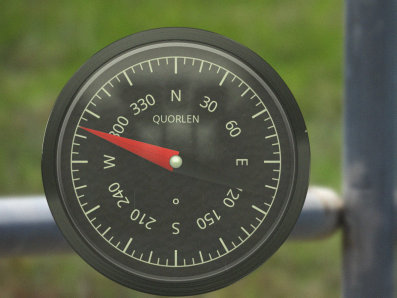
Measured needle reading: **290** °
